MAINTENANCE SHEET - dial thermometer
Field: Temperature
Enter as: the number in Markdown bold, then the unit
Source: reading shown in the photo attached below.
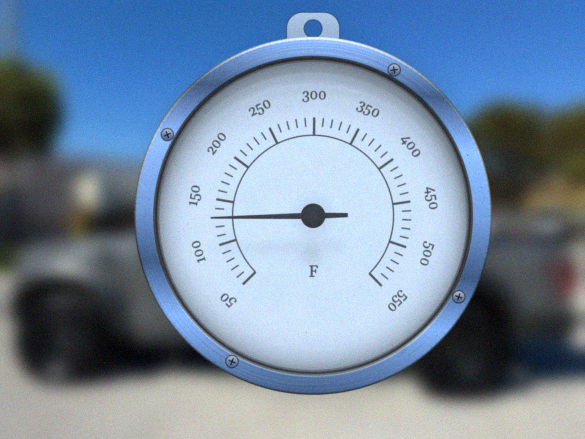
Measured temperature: **130** °F
